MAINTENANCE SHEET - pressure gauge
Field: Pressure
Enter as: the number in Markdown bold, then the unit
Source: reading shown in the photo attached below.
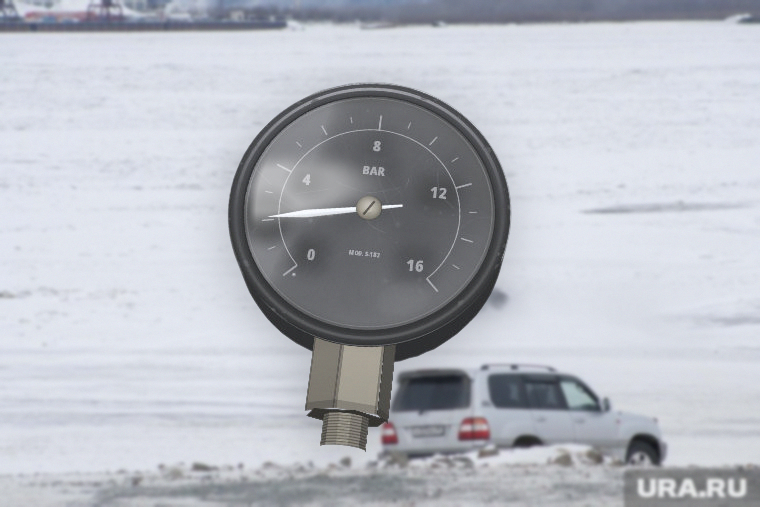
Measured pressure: **2** bar
